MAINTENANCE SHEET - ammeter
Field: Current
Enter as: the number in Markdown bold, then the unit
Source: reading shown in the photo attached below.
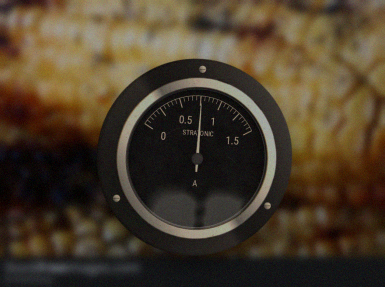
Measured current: **0.75** A
